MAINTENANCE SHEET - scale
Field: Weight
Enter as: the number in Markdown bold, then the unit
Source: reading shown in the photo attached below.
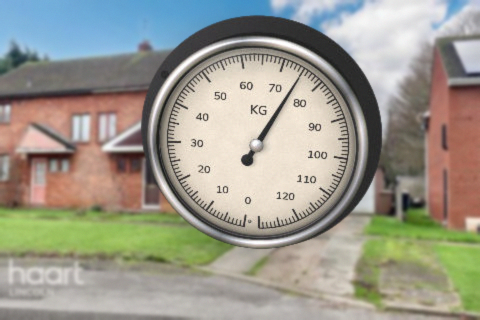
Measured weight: **75** kg
